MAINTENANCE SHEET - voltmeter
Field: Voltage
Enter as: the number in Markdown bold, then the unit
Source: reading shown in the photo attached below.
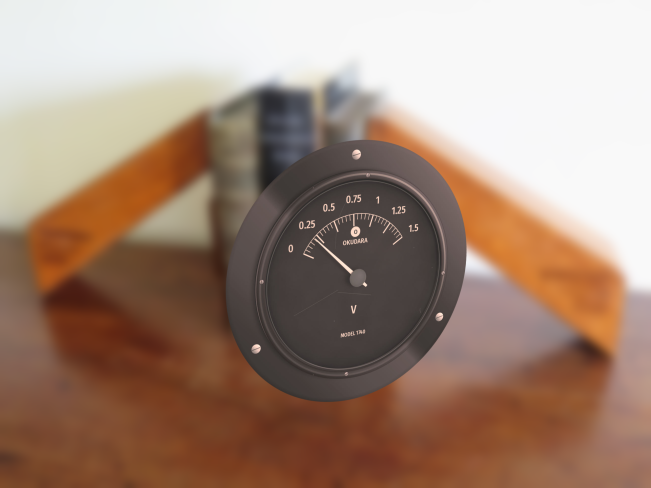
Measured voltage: **0.2** V
